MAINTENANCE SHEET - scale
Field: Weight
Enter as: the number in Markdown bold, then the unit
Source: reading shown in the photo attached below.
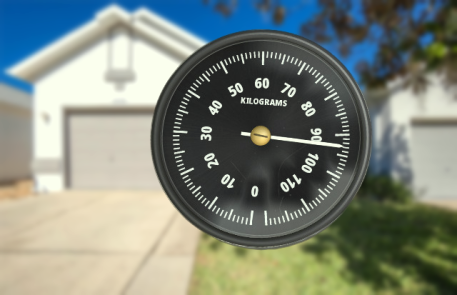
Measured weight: **93** kg
